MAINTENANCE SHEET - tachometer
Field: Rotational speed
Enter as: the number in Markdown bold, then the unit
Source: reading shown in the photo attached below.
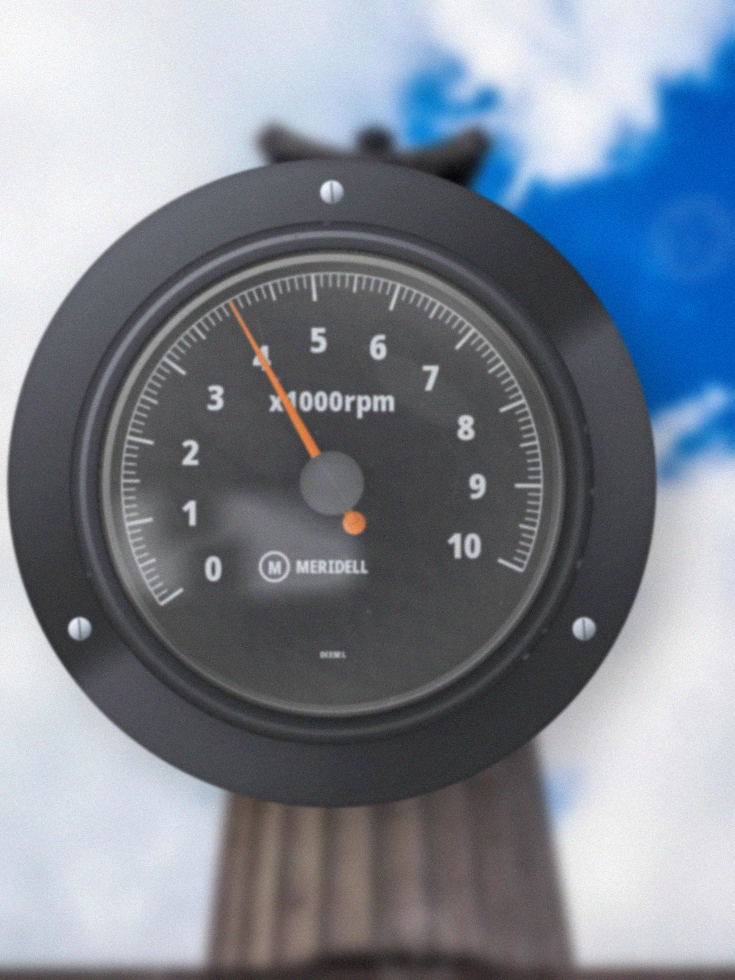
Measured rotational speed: **4000** rpm
